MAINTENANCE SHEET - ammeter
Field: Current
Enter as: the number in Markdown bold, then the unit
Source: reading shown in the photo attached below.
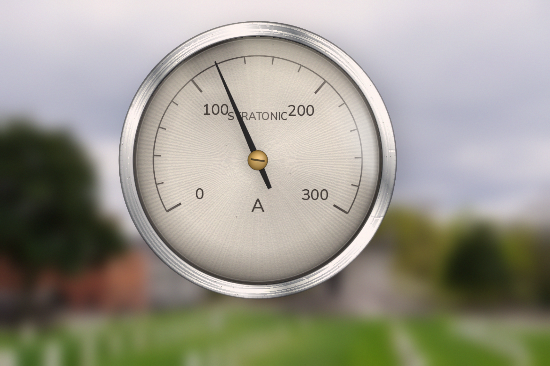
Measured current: **120** A
